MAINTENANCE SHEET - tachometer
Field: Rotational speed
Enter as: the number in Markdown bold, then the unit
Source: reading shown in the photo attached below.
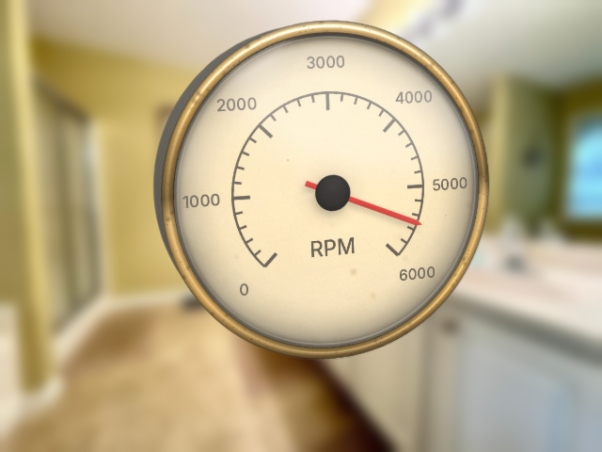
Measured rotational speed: **5500** rpm
